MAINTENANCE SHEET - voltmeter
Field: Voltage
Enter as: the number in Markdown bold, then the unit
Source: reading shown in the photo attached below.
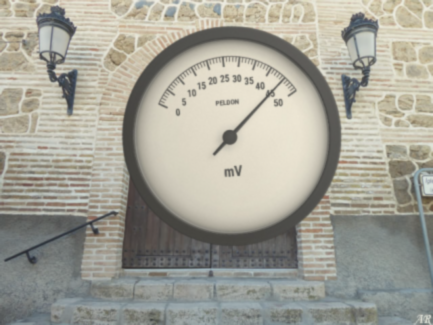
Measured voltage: **45** mV
